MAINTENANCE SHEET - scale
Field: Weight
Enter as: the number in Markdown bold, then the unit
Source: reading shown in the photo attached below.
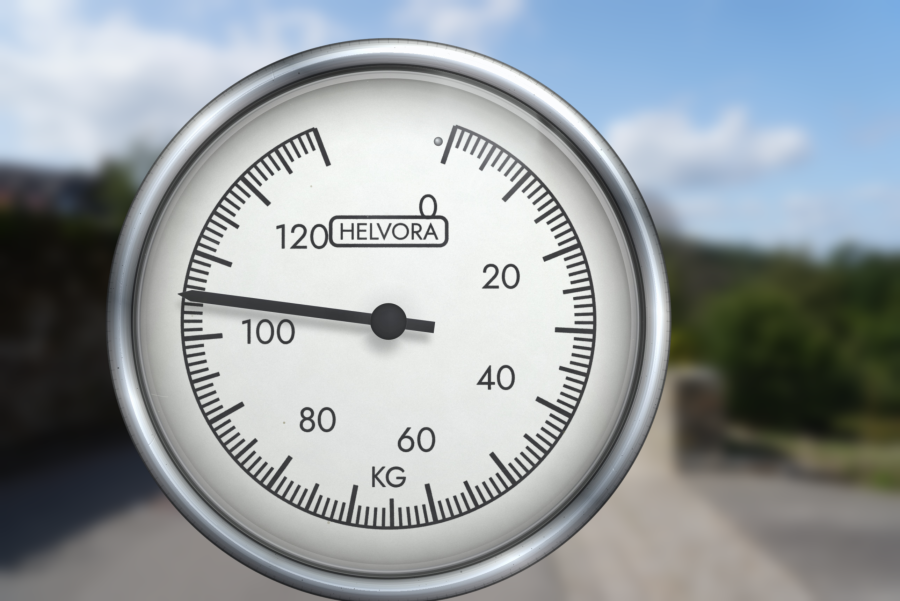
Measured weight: **105** kg
